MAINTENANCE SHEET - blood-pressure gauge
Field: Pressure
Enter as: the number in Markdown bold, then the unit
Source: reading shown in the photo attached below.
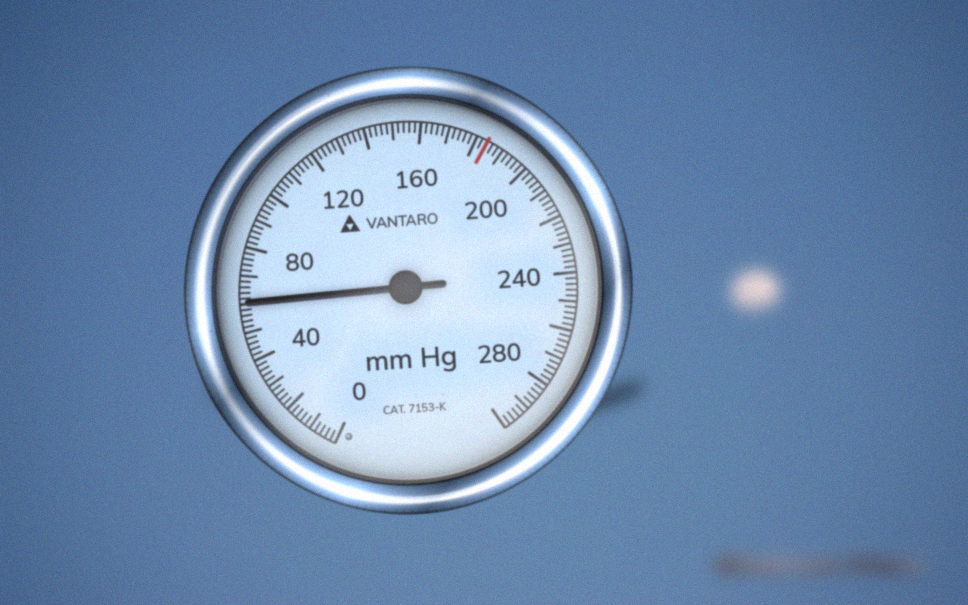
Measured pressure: **60** mmHg
